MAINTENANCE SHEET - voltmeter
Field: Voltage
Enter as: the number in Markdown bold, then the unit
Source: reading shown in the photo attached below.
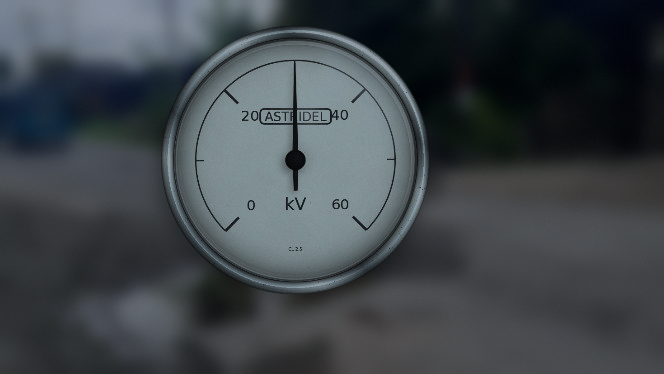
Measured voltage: **30** kV
